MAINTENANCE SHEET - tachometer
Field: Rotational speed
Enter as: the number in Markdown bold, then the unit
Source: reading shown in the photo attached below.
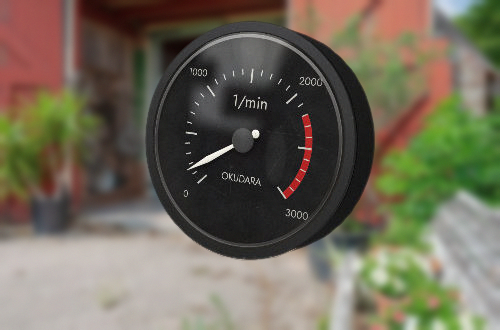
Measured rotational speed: **150** rpm
